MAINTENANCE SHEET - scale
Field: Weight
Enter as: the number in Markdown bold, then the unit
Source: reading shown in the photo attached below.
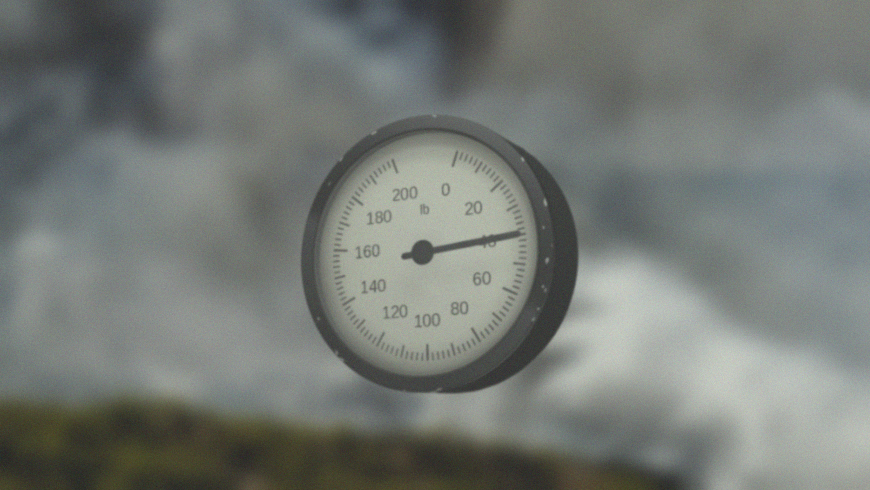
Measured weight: **40** lb
